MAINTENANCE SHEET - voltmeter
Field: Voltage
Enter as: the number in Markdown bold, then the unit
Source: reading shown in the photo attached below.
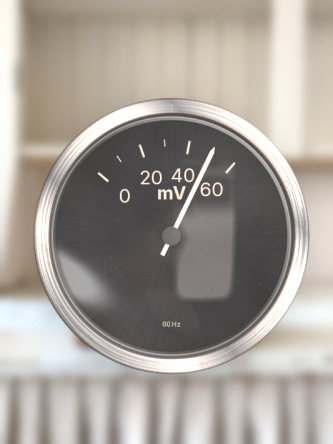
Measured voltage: **50** mV
